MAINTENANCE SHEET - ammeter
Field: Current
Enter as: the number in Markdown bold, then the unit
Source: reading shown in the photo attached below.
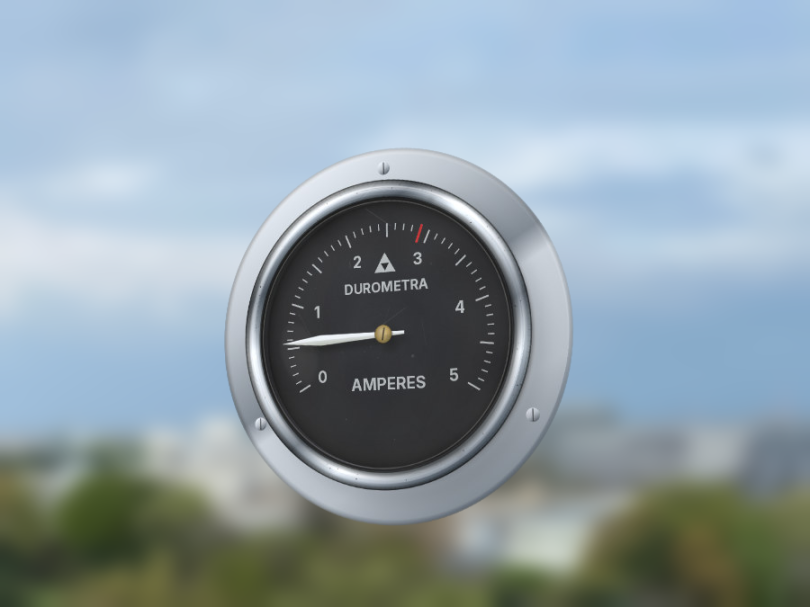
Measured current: **0.55** A
